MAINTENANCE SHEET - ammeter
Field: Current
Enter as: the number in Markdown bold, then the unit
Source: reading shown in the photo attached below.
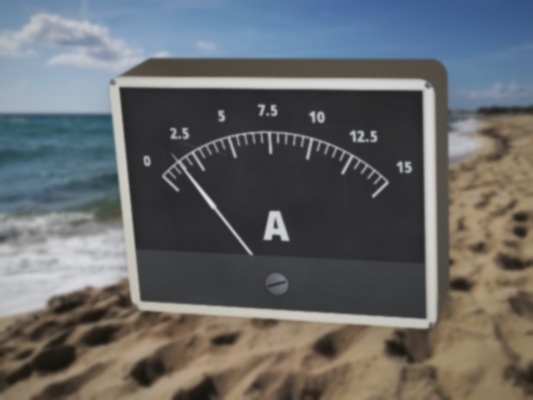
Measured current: **1.5** A
